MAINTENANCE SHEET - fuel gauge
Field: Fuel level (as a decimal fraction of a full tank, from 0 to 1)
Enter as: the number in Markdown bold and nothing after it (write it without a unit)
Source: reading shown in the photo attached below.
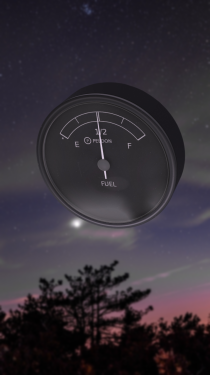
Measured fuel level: **0.5**
